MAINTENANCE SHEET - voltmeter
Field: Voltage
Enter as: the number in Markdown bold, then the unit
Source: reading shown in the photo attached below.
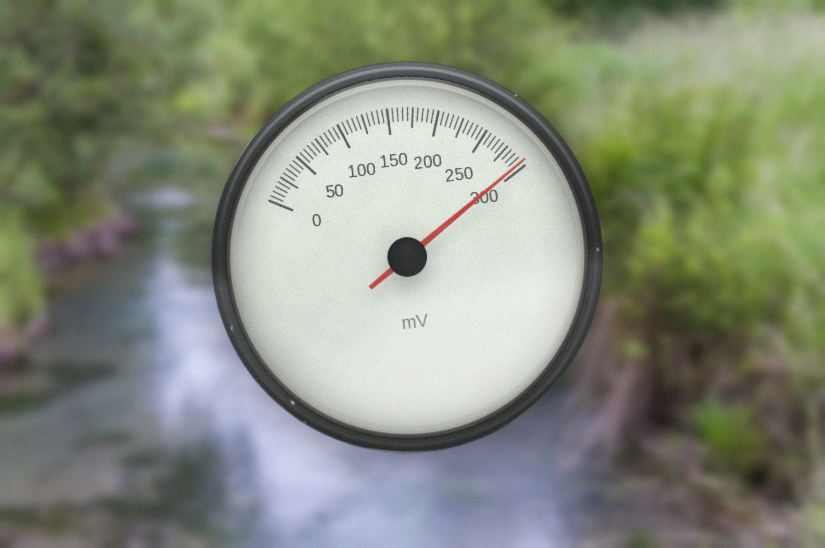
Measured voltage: **295** mV
